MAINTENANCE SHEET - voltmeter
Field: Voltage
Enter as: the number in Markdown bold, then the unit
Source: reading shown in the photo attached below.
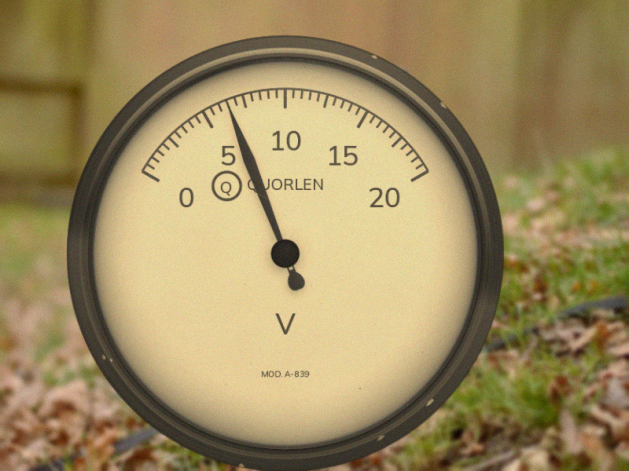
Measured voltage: **6.5** V
